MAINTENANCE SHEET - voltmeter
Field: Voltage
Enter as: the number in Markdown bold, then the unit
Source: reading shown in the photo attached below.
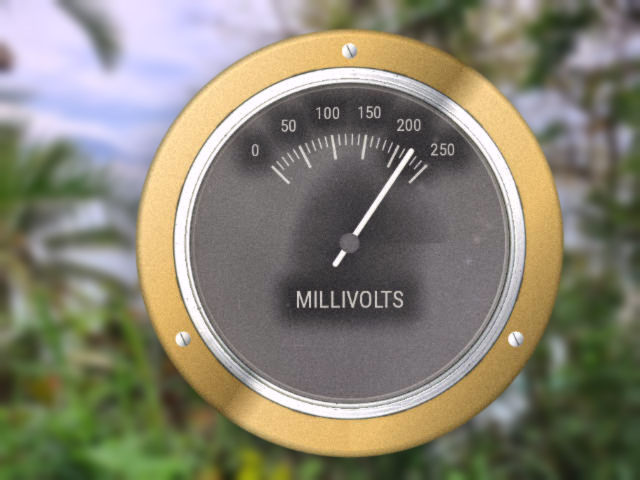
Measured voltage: **220** mV
